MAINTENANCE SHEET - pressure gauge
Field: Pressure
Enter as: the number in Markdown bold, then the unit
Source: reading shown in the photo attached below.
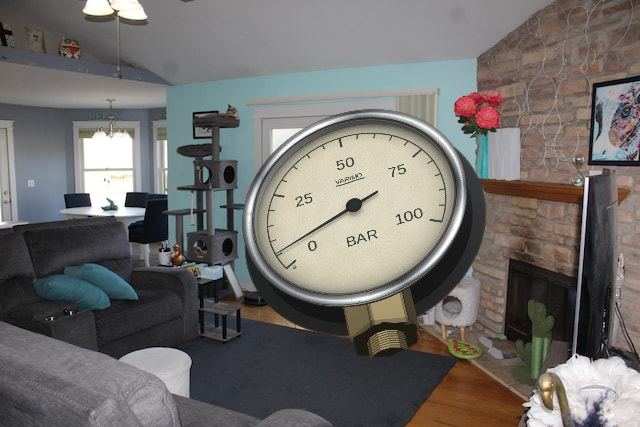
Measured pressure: **5** bar
